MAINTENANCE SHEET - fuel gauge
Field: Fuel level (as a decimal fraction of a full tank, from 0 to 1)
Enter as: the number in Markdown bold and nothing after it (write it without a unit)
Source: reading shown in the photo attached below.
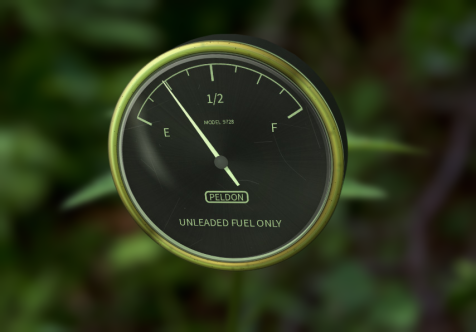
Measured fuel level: **0.25**
